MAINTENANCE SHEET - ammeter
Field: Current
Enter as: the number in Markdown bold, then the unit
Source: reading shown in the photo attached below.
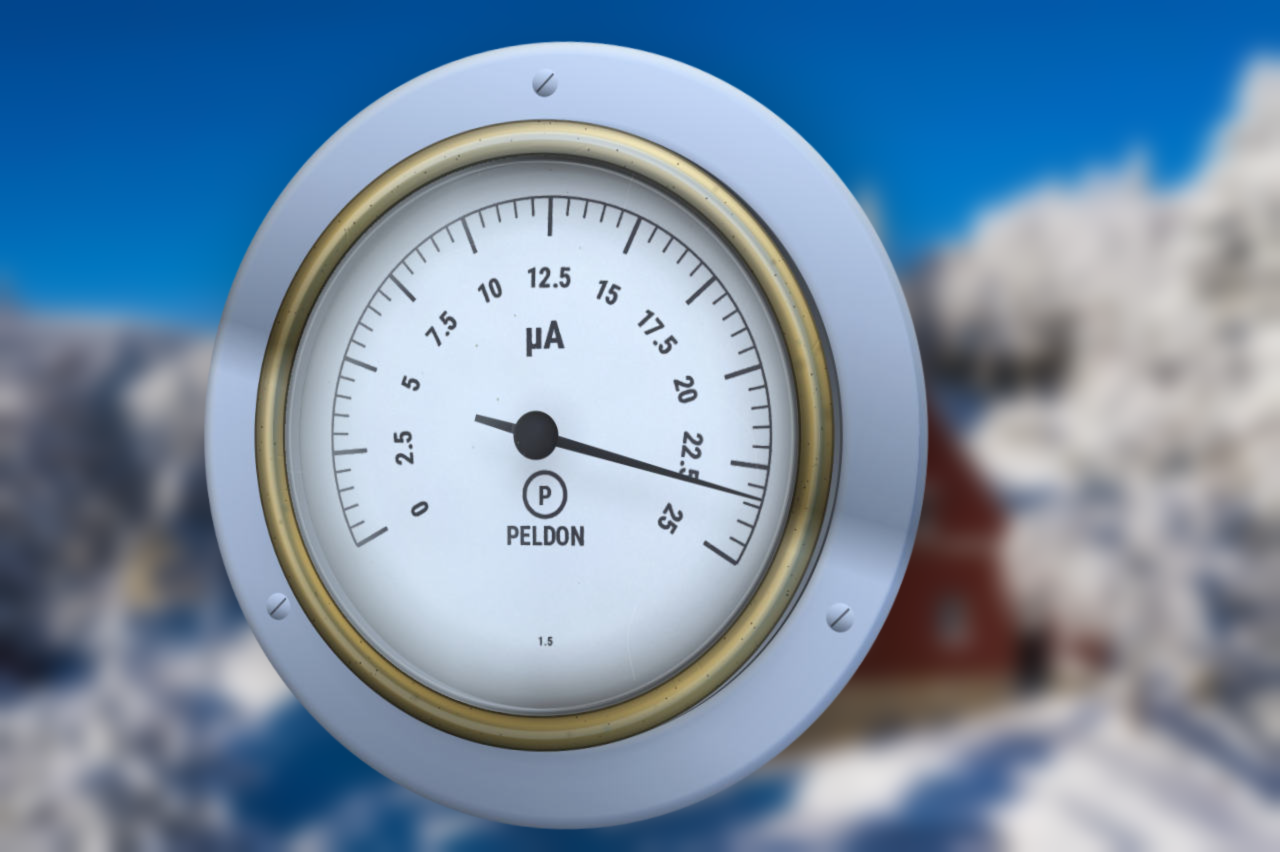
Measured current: **23.25** µA
